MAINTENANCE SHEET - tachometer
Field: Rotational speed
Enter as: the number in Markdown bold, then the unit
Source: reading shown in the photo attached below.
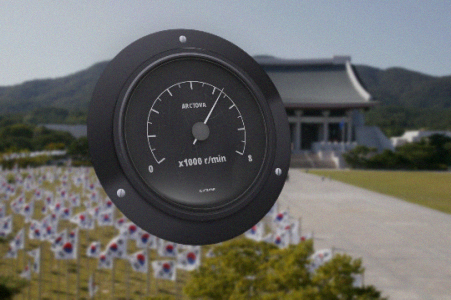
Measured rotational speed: **5250** rpm
